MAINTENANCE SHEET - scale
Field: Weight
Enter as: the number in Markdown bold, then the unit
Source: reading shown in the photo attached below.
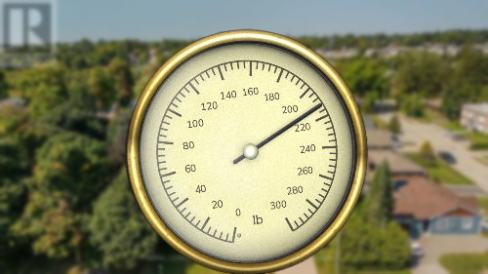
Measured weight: **212** lb
